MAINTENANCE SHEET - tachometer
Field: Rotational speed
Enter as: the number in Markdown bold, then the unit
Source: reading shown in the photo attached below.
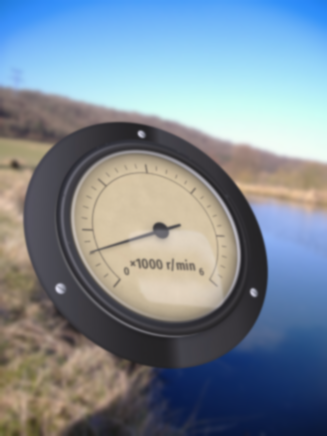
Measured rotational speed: **600** rpm
